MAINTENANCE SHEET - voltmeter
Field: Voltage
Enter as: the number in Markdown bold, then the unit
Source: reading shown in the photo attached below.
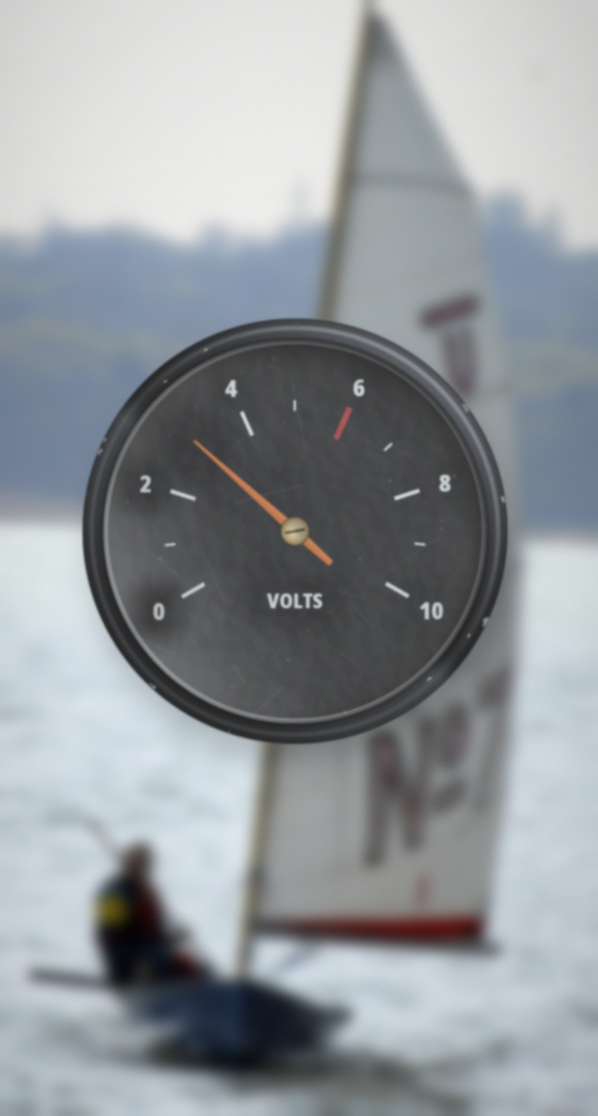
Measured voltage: **3** V
